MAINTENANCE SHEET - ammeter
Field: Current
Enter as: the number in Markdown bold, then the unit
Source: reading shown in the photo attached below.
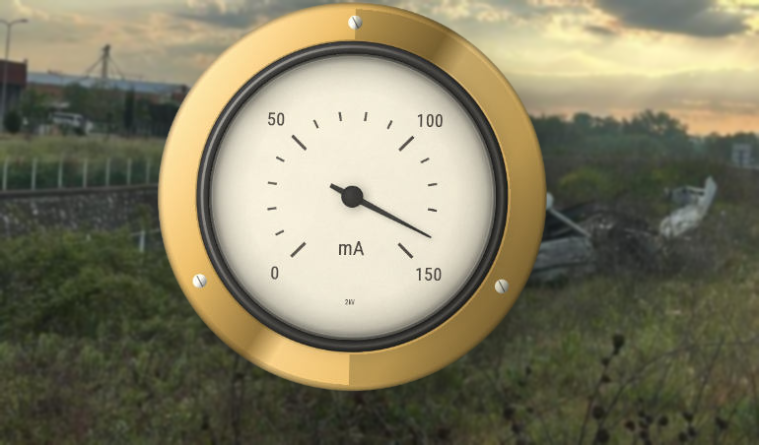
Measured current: **140** mA
